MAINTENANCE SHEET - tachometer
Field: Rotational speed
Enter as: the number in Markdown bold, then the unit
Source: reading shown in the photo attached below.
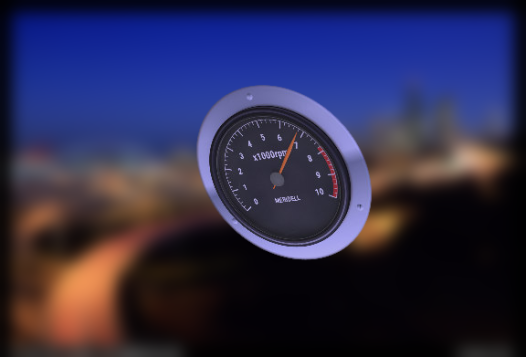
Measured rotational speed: **6800** rpm
